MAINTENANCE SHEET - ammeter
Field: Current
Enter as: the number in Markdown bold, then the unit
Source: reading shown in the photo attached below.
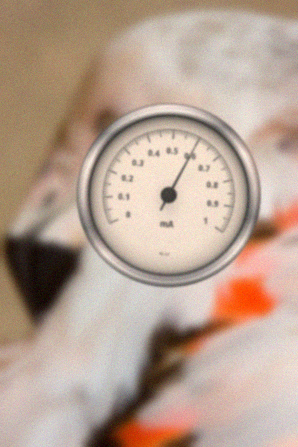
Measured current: **0.6** mA
